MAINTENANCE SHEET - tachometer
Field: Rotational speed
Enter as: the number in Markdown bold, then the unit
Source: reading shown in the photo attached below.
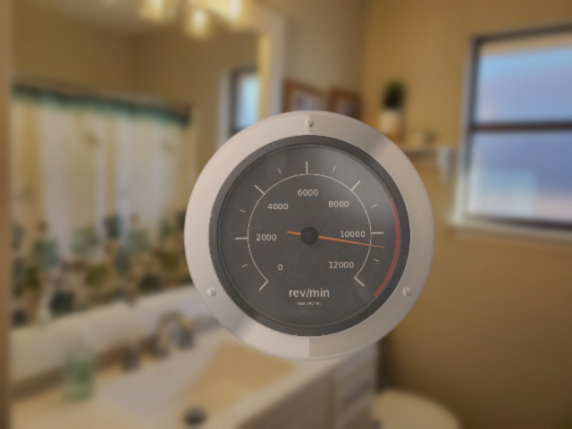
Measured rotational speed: **10500** rpm
